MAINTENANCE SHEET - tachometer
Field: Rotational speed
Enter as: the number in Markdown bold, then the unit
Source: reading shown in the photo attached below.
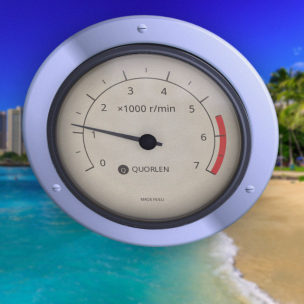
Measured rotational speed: **1250** rpm
